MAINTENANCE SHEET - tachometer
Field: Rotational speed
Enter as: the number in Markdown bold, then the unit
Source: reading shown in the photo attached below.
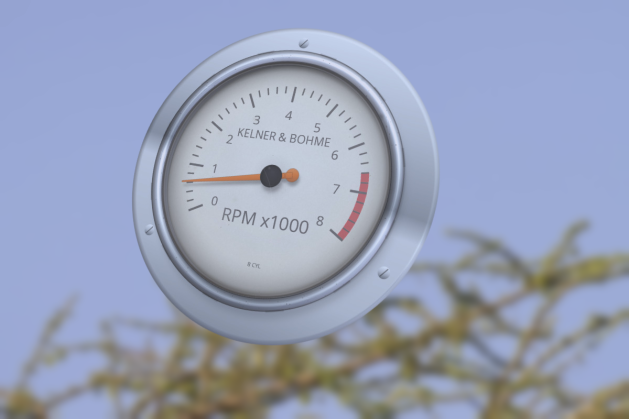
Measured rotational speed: **600** rpm
